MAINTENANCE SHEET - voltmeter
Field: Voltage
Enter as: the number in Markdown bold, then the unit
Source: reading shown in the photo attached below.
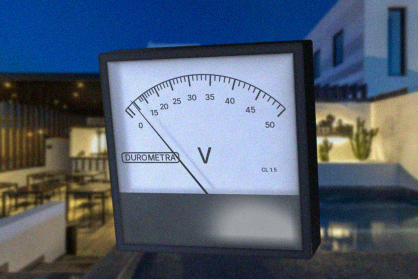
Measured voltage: **10** V
